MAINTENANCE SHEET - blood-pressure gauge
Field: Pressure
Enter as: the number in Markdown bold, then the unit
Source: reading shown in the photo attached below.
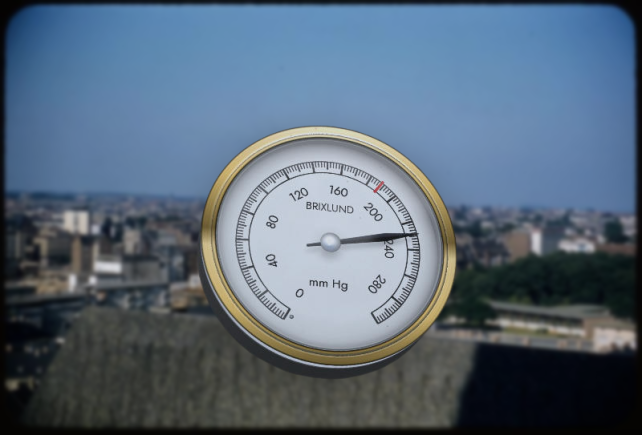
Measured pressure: **230** mmHg
